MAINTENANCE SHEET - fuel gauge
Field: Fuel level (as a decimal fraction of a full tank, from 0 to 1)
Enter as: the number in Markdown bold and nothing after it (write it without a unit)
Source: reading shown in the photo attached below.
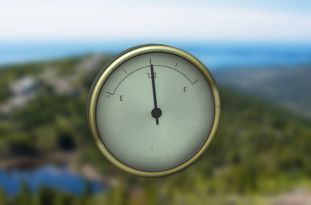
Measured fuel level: **0.5**
